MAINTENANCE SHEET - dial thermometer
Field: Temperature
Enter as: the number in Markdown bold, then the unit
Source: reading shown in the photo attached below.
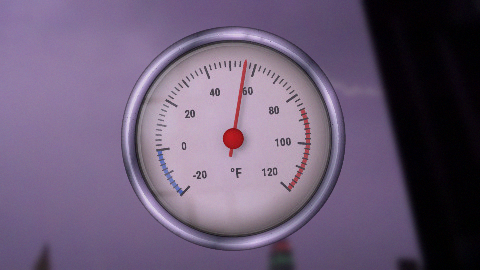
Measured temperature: **56** °F
